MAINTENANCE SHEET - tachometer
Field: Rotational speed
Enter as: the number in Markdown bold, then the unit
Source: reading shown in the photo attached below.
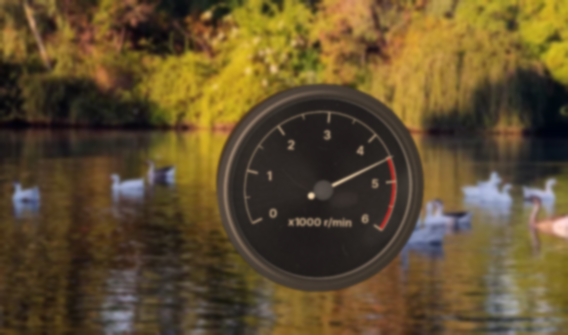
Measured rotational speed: **4500** rpm
